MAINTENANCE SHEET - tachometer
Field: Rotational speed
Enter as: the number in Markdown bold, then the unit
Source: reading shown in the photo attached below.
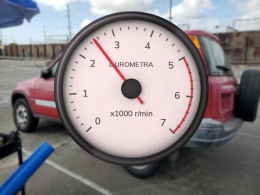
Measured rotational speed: **2500** rpm
